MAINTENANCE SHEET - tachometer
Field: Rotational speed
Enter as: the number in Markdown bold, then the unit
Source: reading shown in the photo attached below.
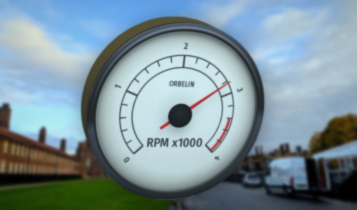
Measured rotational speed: **2800** rpm
